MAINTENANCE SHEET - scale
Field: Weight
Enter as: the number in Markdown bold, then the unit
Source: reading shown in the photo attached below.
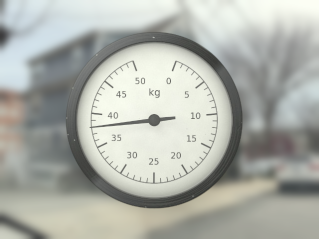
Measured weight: **38** kg
